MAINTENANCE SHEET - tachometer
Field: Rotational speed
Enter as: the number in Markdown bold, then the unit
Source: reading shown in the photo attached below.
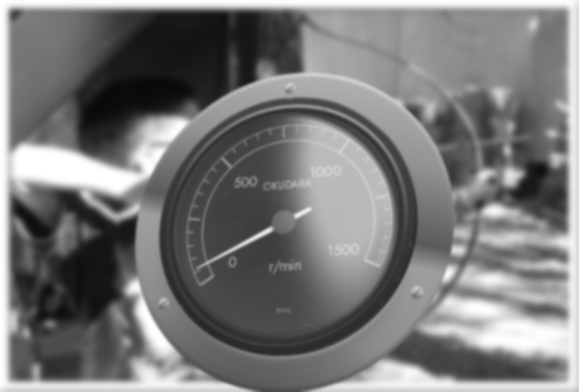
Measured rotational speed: **50** rpm
